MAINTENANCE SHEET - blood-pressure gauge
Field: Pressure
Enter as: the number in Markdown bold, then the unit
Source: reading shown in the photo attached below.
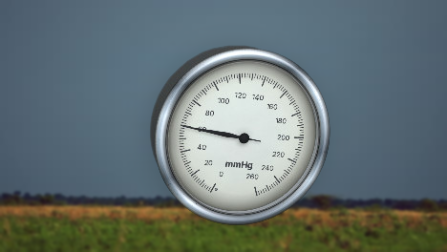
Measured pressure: **60** mmHg
